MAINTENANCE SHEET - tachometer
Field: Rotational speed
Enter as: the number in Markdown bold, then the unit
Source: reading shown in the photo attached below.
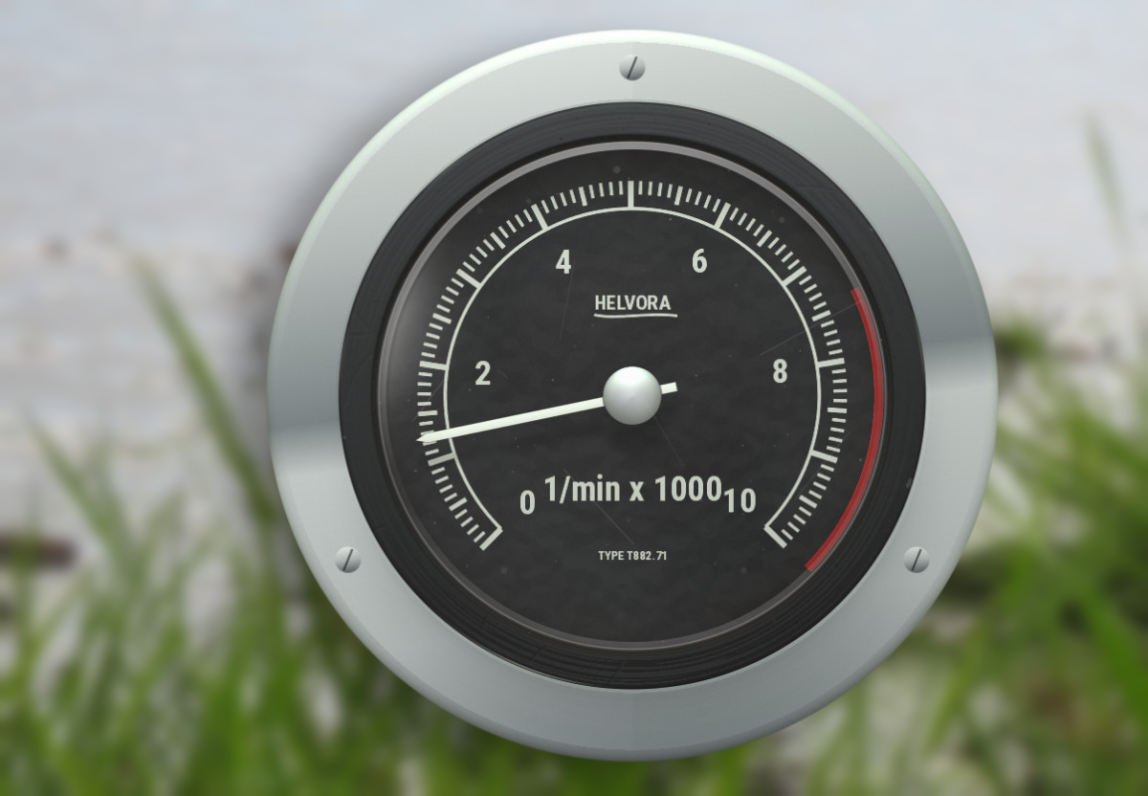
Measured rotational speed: **1250** rpm
